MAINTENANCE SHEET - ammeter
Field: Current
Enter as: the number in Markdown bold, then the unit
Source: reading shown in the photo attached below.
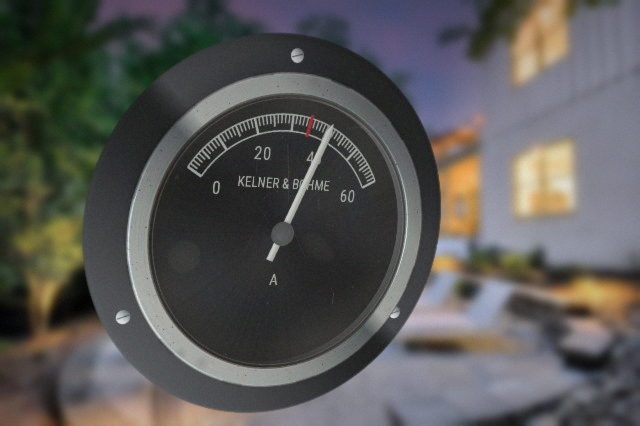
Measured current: **40** A
